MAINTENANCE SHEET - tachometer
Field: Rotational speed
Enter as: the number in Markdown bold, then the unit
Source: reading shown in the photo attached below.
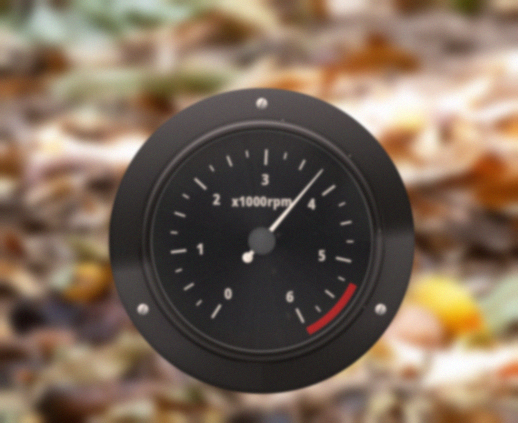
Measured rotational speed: **3750** rpm
